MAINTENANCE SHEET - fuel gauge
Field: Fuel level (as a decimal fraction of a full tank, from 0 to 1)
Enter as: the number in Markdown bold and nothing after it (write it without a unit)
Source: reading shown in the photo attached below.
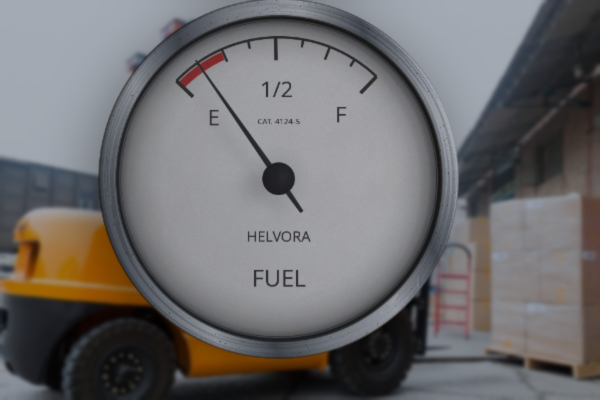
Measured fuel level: **0.125**
